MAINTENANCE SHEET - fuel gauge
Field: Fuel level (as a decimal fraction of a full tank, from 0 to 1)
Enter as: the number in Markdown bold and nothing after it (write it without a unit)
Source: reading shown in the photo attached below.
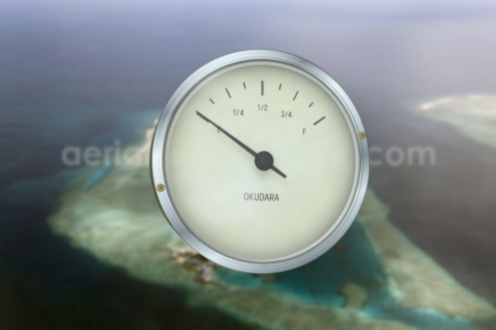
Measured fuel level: **0**
